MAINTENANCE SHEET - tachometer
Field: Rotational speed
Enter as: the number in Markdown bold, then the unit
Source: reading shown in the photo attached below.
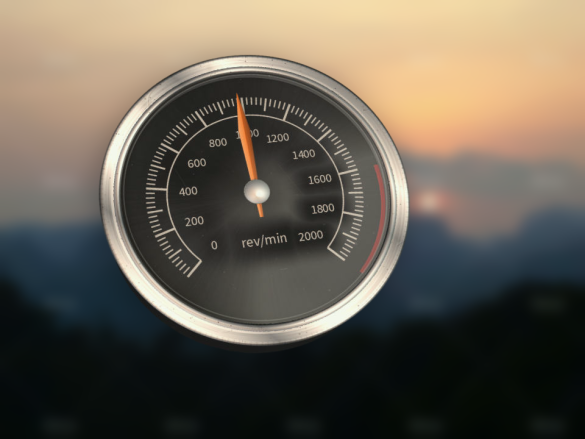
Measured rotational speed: **980** rpm
